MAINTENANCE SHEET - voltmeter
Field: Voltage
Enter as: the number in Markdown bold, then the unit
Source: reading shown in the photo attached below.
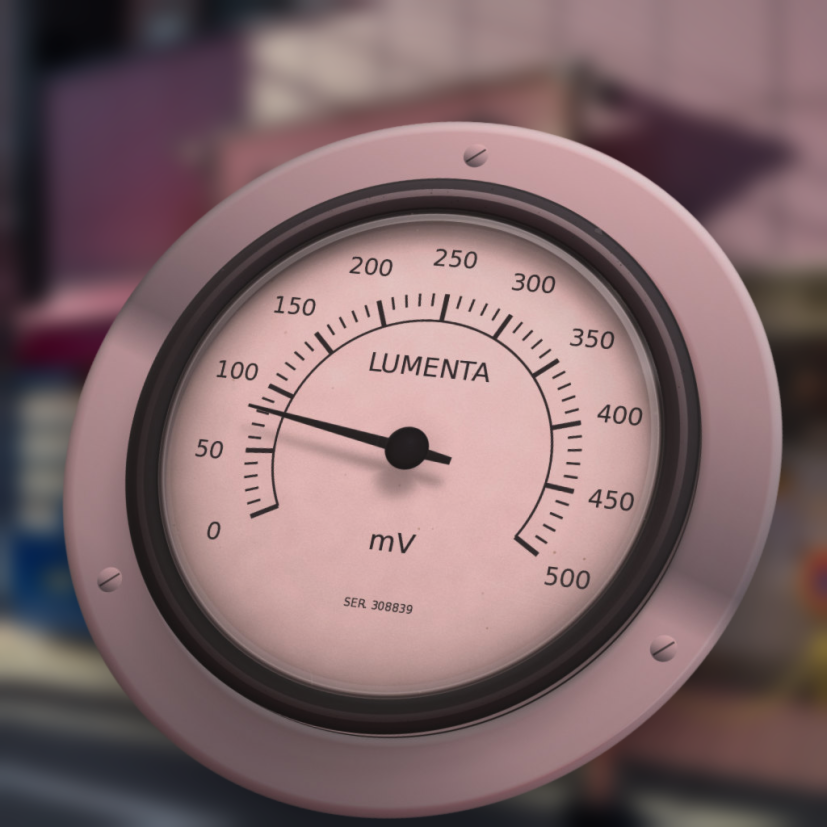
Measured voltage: **80** mV
